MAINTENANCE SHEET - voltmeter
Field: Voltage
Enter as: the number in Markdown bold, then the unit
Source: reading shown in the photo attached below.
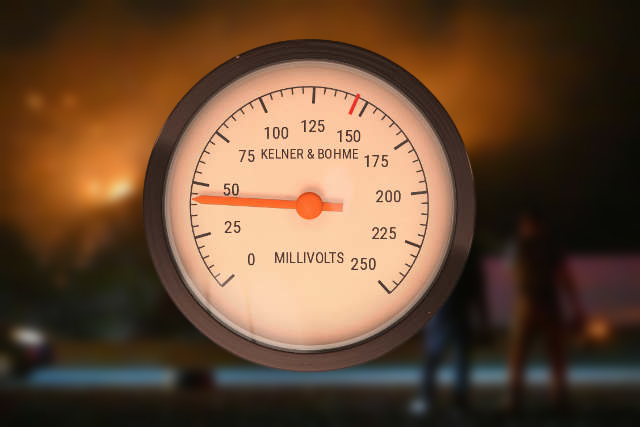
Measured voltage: **42.5** mV
